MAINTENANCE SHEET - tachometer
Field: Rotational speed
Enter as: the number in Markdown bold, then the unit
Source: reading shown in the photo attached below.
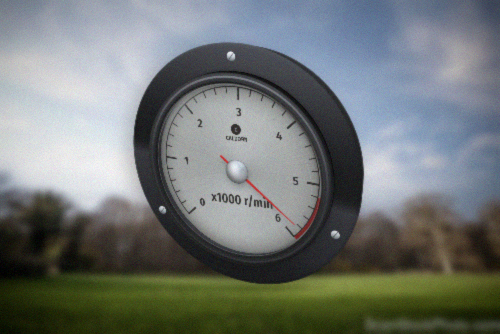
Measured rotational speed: **5800** rpm
